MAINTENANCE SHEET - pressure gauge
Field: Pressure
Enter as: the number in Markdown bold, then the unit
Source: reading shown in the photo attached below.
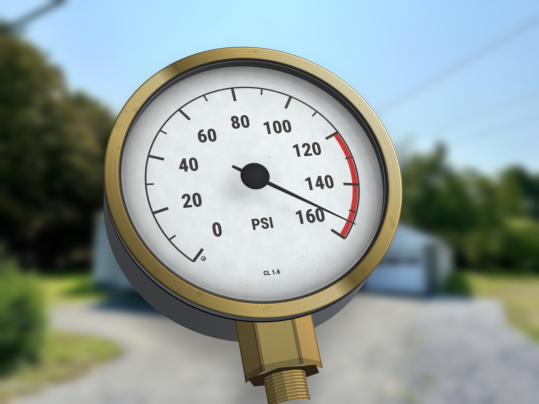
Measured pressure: **155** psi
